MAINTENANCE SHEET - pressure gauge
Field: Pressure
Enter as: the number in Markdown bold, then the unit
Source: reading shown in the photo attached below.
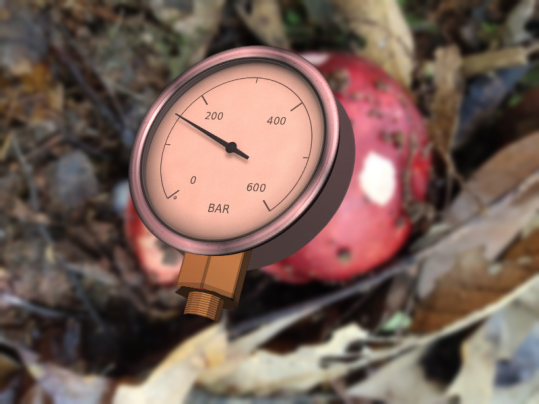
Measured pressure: **150** bar
